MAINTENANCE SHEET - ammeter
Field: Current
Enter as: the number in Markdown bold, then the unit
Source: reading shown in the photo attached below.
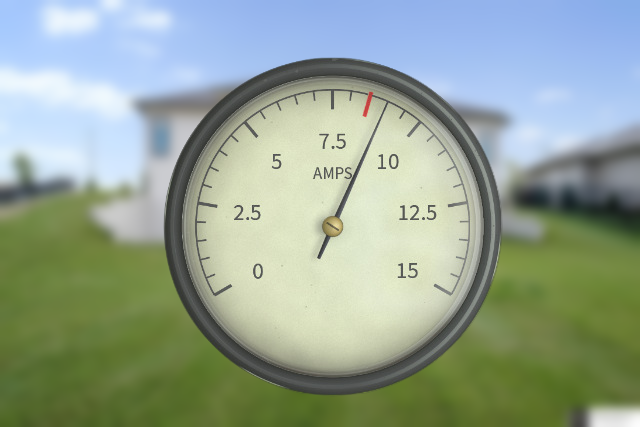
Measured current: **9** A
